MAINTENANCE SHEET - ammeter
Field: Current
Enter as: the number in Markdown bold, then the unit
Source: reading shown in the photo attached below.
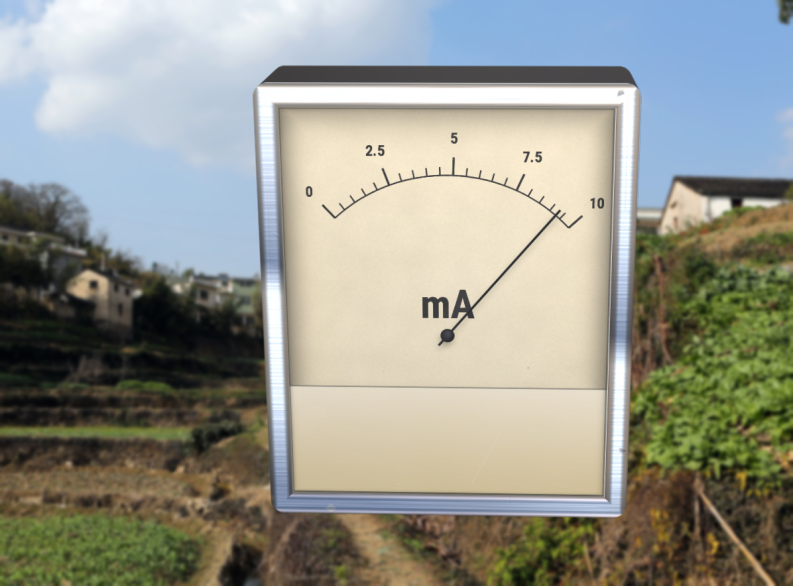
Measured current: **9.25** mA
